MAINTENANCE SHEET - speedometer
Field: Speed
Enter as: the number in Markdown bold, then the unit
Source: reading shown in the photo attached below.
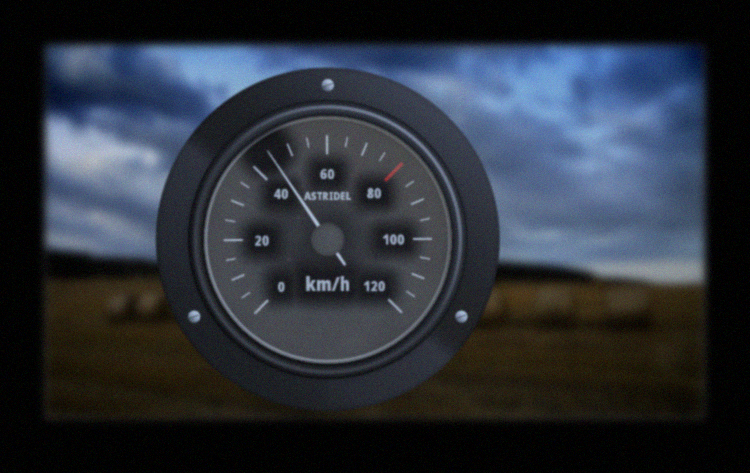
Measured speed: **45** km/h
